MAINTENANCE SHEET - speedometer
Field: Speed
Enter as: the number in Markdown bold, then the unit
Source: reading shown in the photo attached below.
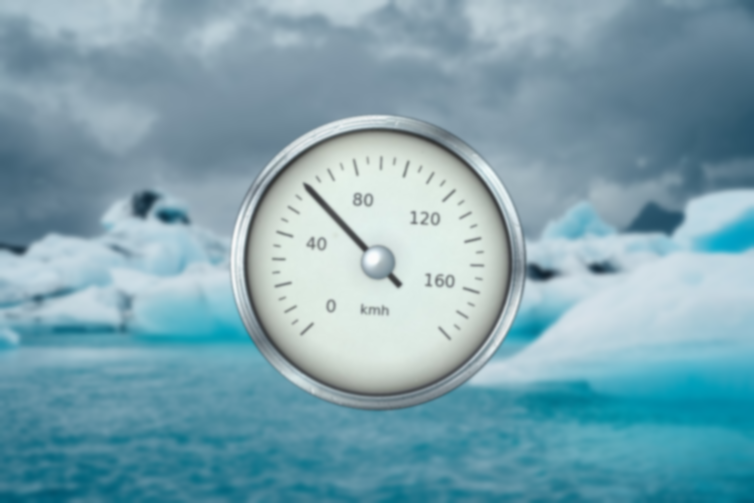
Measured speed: **60** km/h
